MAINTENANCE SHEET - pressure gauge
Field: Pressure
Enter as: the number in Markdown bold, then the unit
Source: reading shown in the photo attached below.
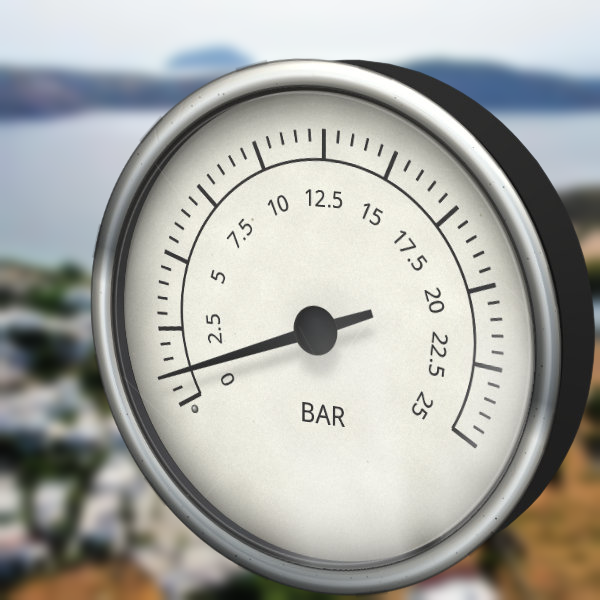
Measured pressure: **1** bar
